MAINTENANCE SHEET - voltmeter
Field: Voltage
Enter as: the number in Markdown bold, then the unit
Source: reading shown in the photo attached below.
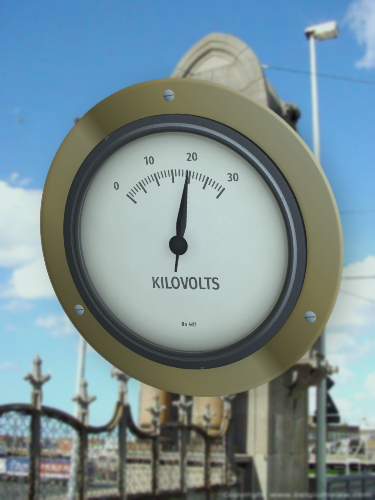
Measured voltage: **20** kV
